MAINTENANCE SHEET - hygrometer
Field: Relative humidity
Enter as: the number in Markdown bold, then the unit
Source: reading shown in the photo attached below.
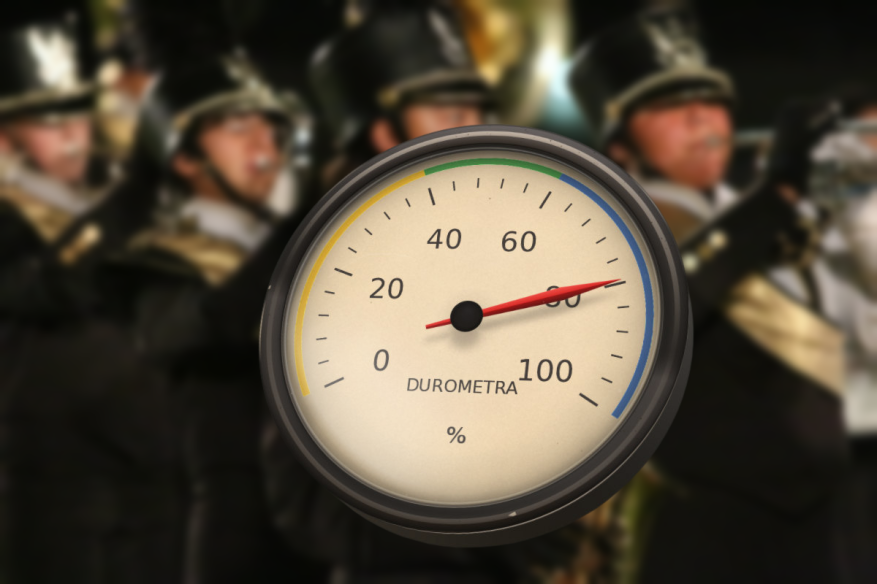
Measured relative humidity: **80** %
